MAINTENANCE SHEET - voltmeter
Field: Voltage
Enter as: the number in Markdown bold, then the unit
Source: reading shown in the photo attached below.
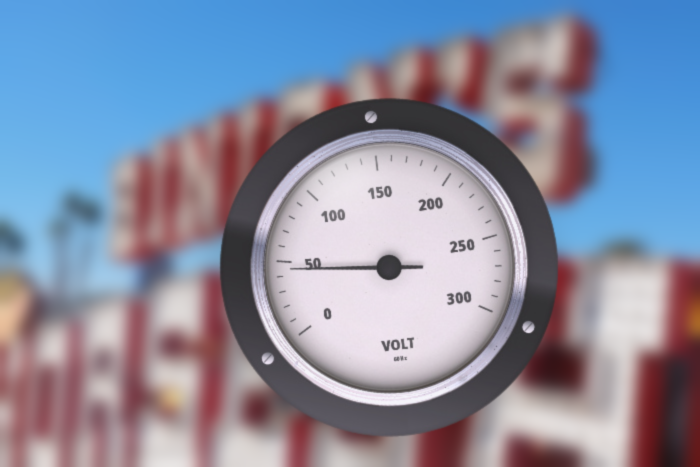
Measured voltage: **45** V
